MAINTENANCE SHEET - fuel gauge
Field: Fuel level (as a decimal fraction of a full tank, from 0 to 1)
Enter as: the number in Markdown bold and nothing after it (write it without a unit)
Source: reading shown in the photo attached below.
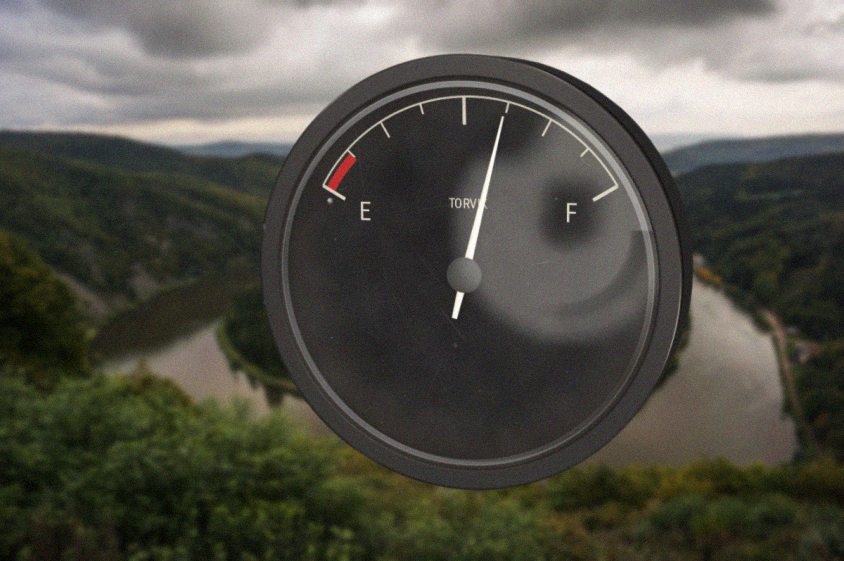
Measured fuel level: **0.625**
